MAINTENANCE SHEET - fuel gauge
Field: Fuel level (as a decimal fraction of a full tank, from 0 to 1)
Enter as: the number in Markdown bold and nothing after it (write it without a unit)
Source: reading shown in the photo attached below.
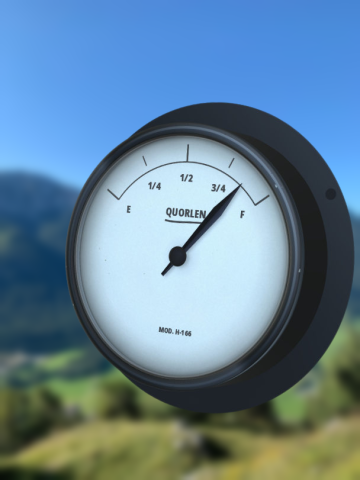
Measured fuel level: **0.875**
